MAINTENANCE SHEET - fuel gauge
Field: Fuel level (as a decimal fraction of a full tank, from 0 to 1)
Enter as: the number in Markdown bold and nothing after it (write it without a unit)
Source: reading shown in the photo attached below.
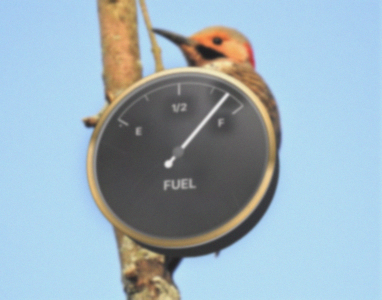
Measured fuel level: **0.875**
